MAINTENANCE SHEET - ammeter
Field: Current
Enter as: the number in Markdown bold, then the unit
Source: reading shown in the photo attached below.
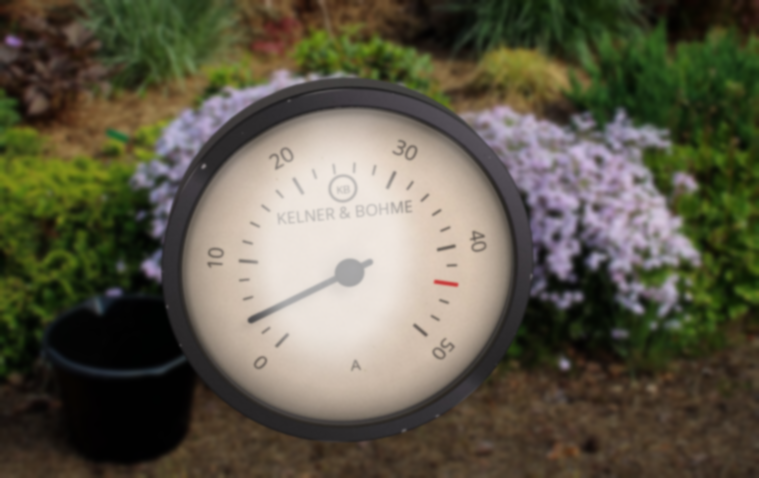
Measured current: **4** A
